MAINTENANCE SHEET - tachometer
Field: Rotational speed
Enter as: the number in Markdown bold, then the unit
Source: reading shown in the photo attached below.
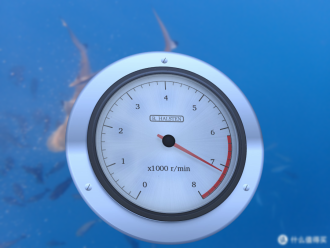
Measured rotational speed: **7200** rpm
